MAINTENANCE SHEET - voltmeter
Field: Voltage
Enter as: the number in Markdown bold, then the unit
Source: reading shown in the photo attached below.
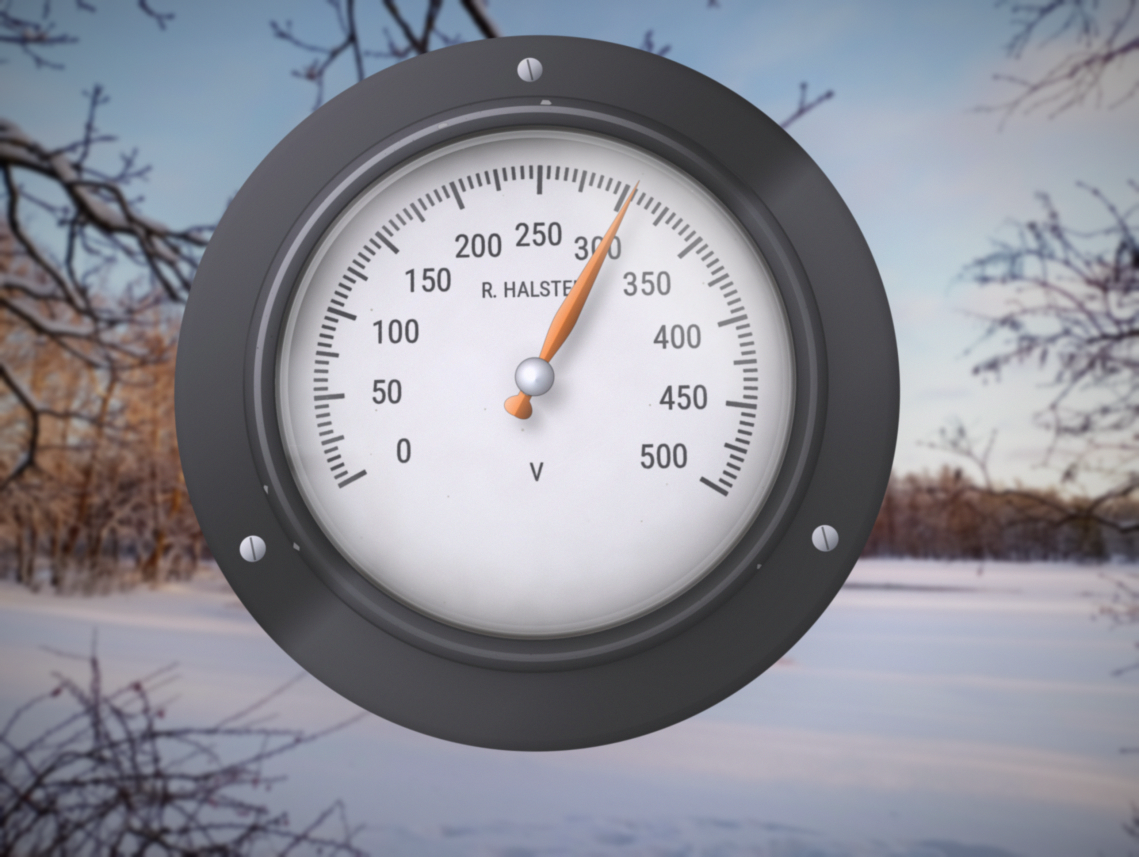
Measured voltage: **305** V
